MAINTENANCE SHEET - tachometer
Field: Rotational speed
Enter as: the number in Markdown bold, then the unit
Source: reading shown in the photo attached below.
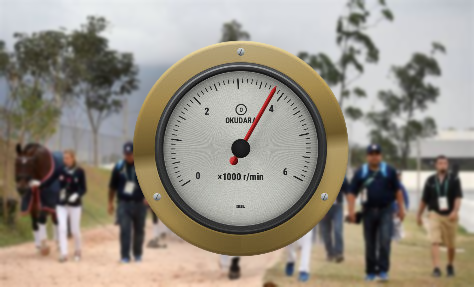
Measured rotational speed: **3800** rpm
